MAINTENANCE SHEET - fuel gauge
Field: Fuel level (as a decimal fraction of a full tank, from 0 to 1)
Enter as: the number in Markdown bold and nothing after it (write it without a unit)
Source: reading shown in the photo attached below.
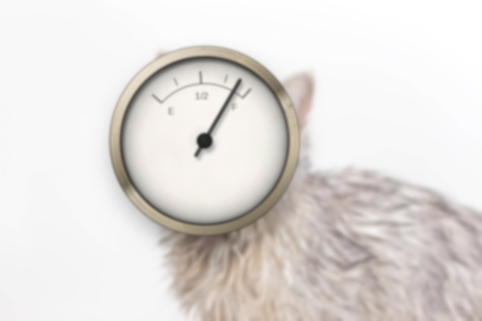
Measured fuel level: **0.875**
